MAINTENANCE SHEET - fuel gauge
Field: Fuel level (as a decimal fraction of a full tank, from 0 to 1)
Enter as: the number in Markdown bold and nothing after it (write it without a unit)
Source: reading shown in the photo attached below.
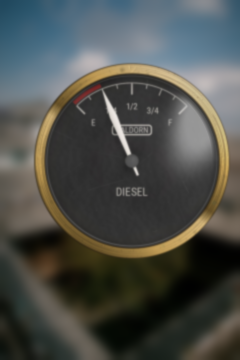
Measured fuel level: **0.25**
